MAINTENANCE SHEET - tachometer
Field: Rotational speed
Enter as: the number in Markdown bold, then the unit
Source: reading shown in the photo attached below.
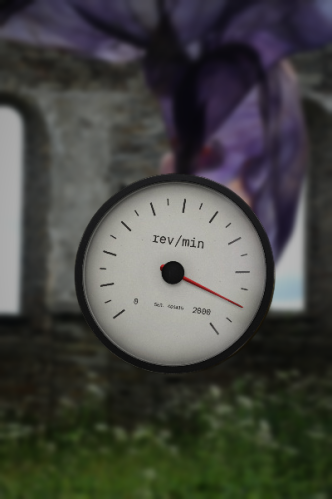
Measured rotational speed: **1800** rpm
